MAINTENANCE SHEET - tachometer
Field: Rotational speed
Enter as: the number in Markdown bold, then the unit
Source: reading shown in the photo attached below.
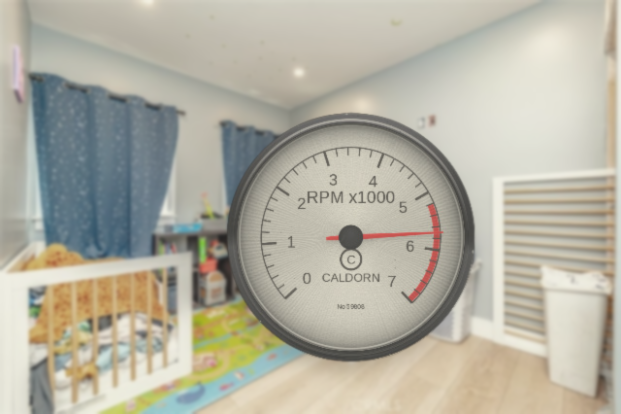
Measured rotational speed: **5700** rpm
